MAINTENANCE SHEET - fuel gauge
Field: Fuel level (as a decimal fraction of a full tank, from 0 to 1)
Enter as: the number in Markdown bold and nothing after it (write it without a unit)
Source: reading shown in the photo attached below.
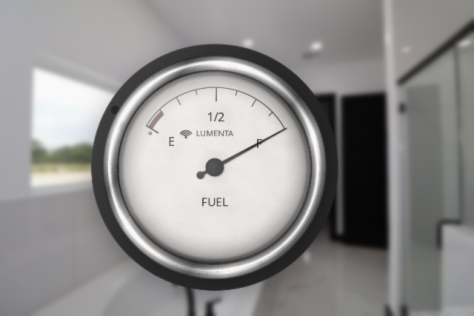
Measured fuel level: **1**
